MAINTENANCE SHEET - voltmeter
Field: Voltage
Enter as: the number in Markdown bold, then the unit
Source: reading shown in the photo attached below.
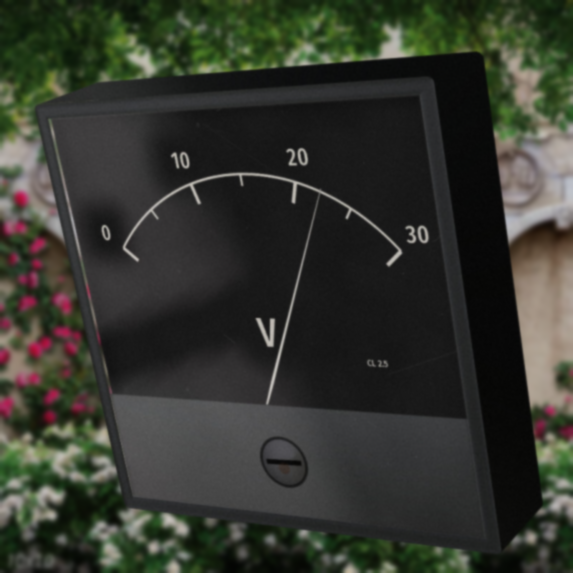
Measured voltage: **22.5** V
